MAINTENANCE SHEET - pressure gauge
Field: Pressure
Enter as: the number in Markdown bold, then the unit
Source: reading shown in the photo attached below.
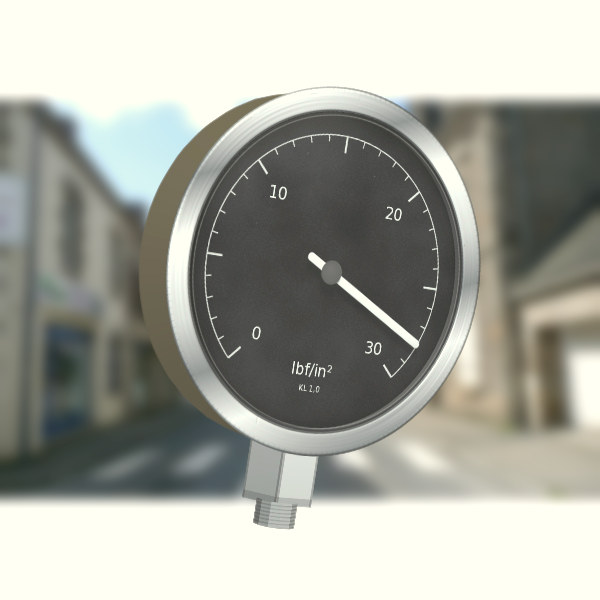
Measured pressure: **28** psi
